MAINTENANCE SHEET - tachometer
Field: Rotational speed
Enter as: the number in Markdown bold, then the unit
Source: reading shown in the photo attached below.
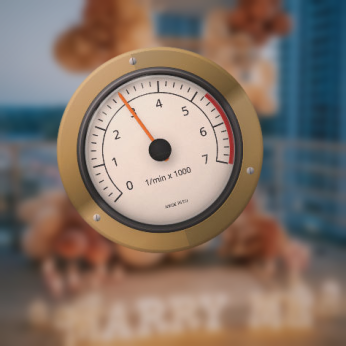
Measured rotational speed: **3000** rpm
